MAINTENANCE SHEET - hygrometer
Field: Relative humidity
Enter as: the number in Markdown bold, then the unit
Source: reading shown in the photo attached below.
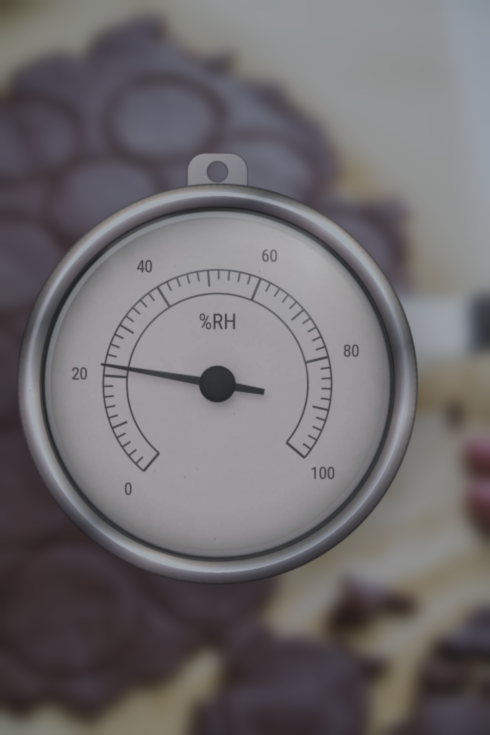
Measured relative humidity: **22** %
